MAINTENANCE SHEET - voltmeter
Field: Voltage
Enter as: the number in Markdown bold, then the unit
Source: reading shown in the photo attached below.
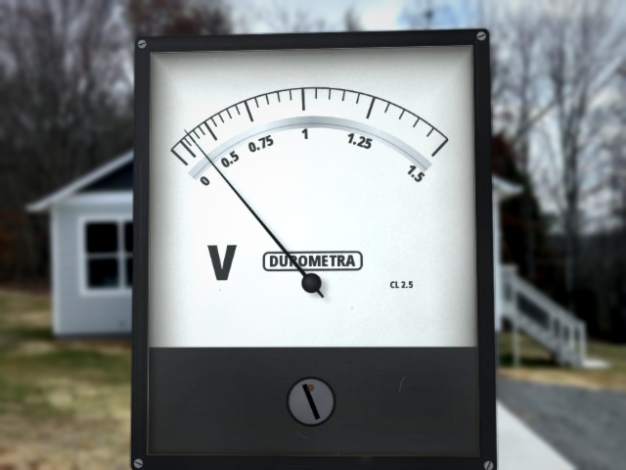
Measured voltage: **0.35** V
